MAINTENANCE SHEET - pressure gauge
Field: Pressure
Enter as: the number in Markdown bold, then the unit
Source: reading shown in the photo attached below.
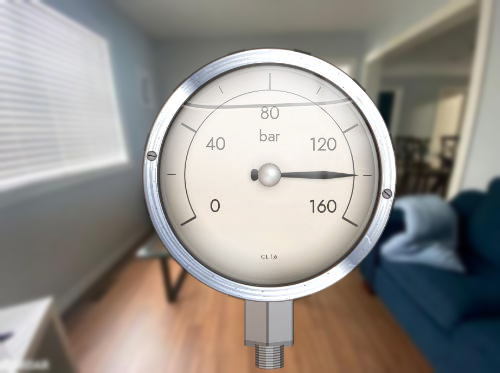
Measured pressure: **140** bar
